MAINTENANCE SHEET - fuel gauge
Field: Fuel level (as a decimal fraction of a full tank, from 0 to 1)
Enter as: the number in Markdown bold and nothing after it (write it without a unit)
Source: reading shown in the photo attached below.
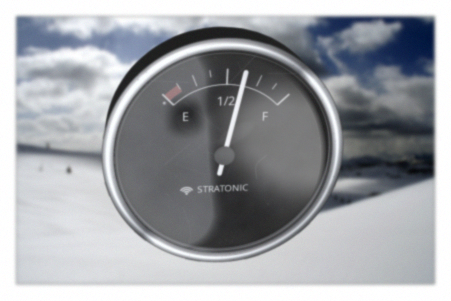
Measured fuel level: **0.625**
